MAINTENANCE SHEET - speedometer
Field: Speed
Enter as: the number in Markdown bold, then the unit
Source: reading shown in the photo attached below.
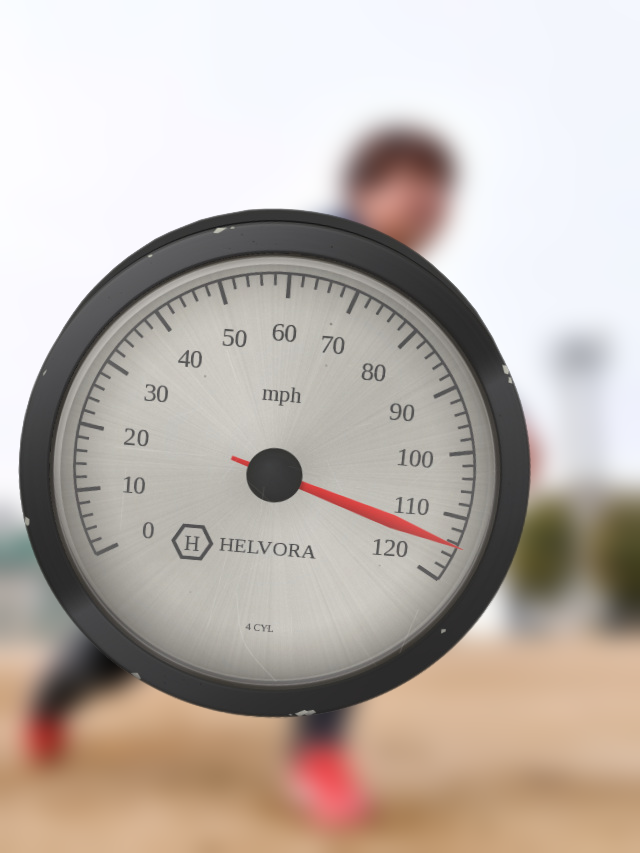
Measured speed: **114** mph
